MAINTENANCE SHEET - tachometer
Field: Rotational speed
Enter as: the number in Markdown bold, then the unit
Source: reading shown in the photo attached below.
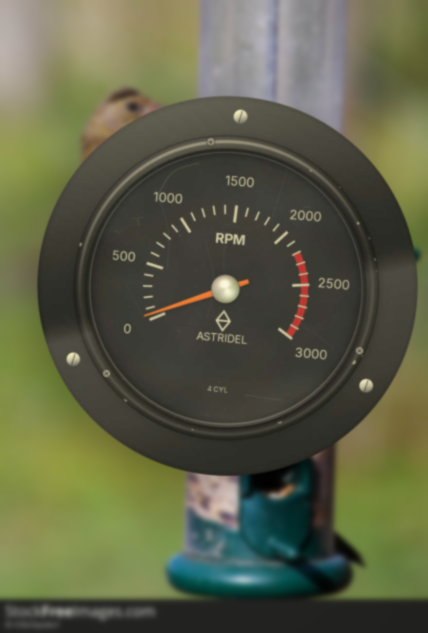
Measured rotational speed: **50** rpm
